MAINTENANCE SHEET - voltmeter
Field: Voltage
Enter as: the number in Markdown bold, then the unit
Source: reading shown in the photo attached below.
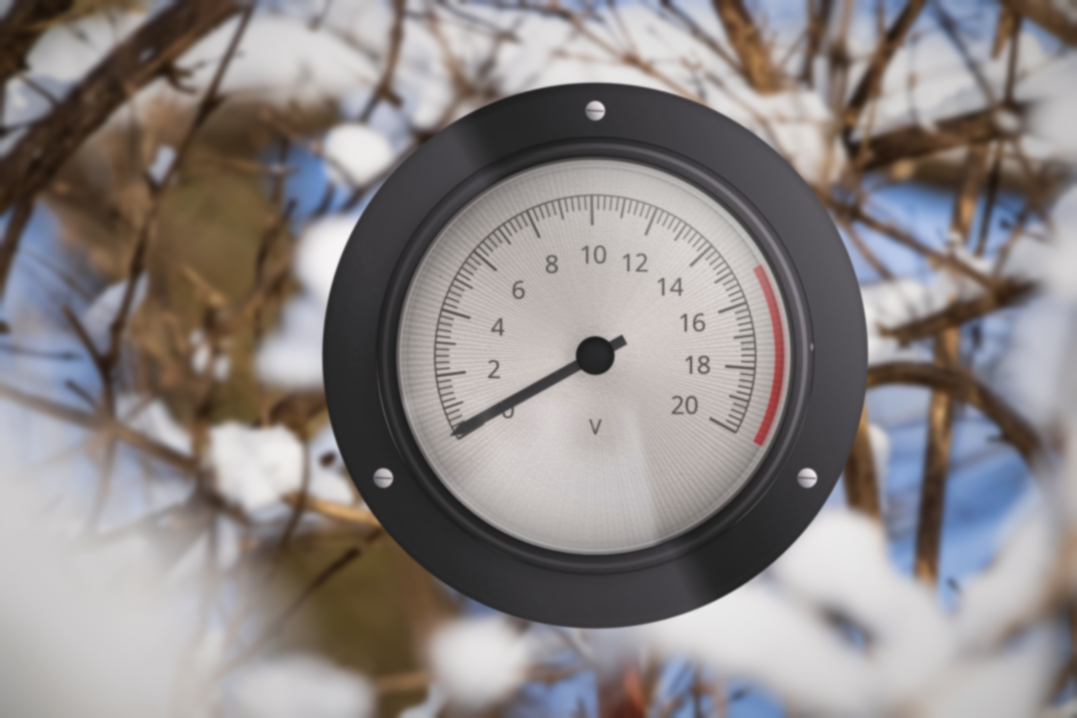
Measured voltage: **0.2** V
